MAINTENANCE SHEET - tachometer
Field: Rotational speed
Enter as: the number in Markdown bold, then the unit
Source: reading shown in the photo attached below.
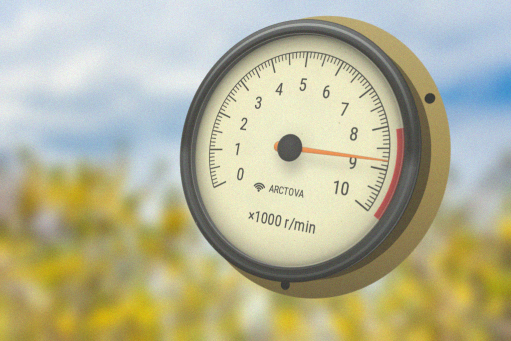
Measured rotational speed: **8800** rpm
